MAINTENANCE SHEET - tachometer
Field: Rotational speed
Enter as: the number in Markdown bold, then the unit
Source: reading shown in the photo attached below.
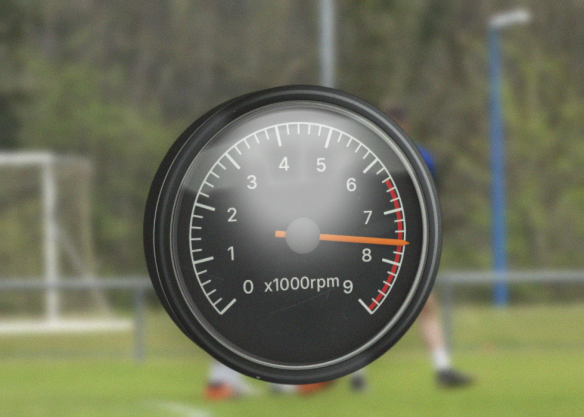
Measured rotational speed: **7600** rpm
